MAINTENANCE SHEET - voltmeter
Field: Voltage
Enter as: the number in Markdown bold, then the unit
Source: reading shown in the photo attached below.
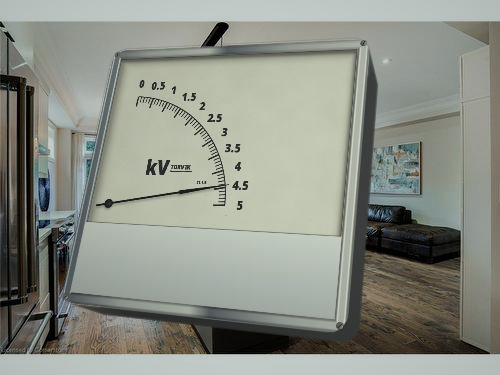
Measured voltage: **4.5** kV
